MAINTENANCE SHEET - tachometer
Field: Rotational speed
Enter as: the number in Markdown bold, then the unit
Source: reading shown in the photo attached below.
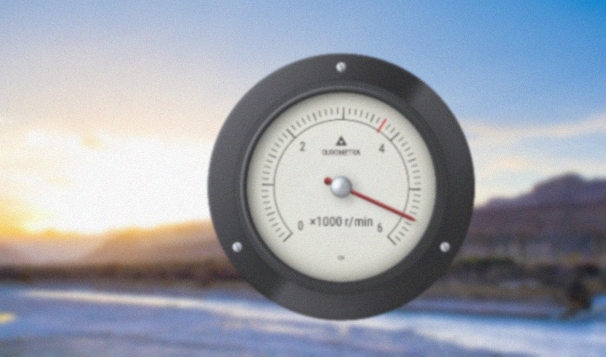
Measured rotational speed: **5500** rpm
